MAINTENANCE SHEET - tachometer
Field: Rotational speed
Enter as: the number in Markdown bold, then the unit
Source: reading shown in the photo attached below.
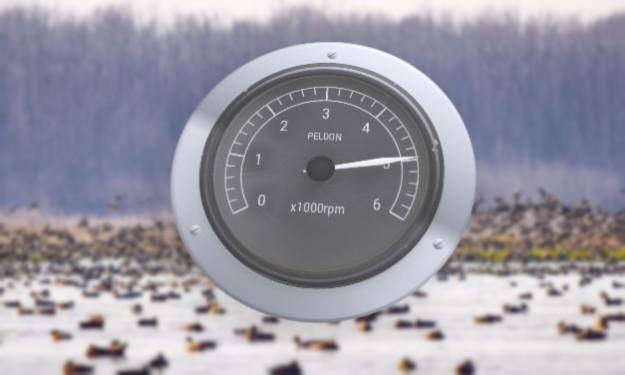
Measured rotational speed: **5000** rpm
